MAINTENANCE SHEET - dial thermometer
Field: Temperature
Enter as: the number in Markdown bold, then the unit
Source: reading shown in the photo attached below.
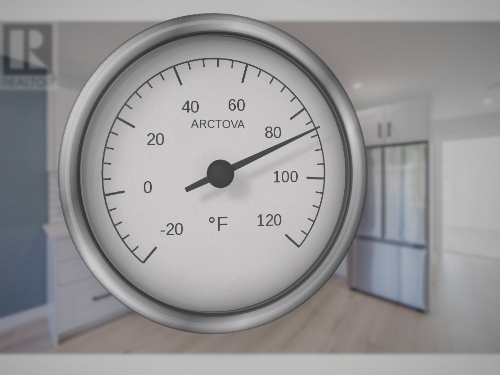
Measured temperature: **86** °F
